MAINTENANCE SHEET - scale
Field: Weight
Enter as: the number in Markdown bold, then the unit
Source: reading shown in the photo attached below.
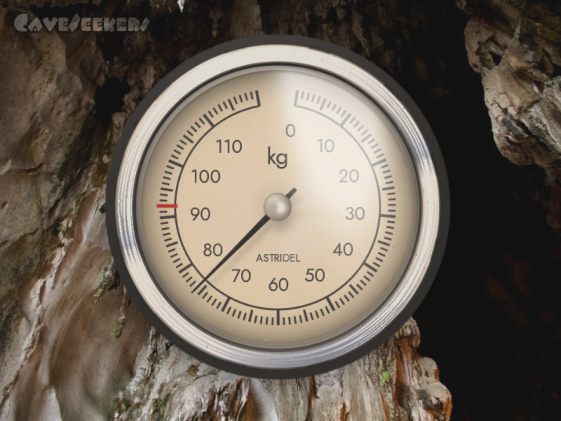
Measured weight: **76** kg
